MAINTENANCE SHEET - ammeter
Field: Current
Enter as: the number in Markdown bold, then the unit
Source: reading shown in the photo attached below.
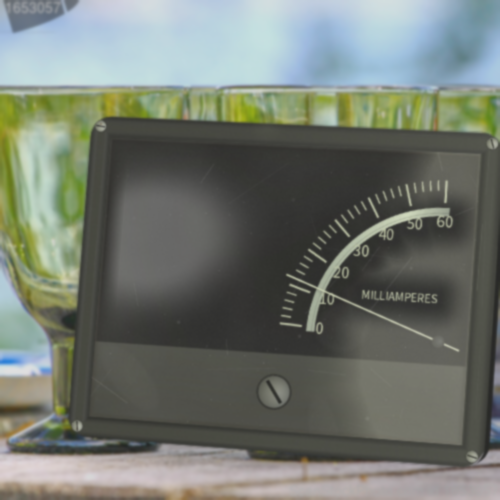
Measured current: **12** mA
